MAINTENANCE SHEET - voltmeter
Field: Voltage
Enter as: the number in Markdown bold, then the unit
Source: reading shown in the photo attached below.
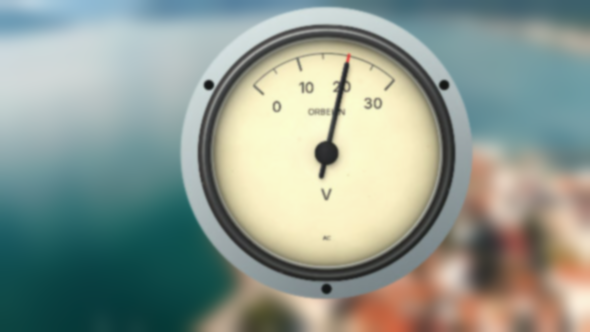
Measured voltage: **20** V
